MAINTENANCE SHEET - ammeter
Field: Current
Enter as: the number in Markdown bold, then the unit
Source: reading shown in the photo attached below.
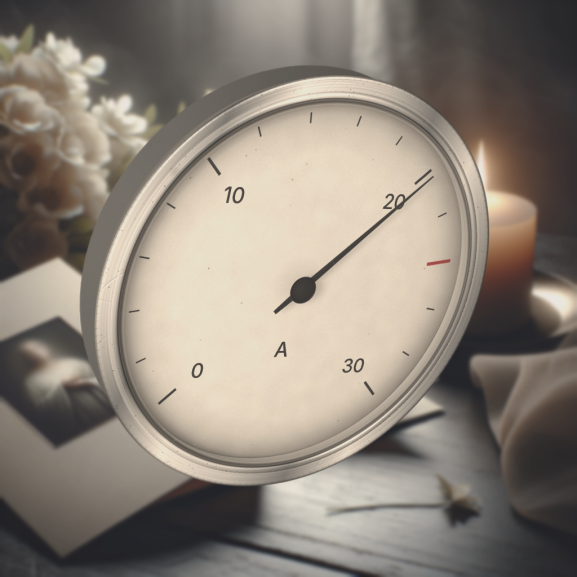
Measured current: **20** A
